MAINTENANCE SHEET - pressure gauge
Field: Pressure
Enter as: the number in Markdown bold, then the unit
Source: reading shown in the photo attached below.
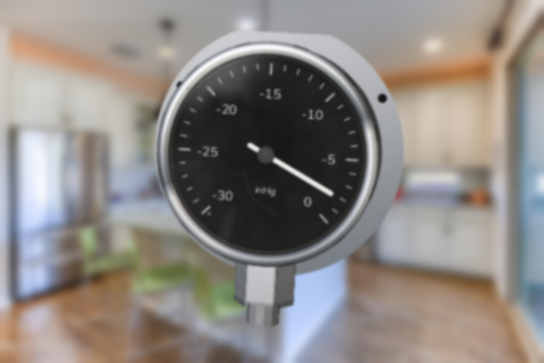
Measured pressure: **-2** inHg
